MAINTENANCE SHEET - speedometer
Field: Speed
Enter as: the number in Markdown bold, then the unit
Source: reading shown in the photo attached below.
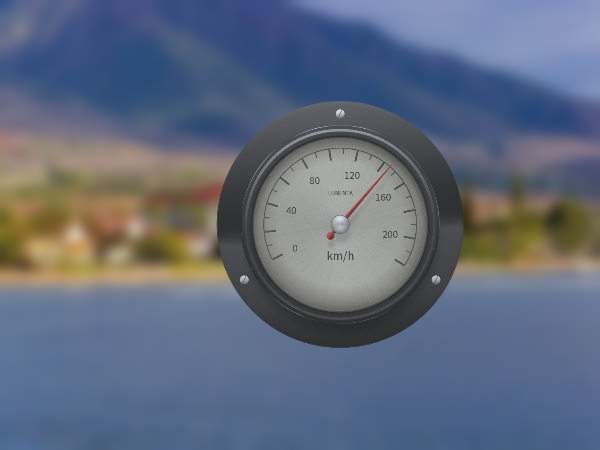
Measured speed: **145** km/h
